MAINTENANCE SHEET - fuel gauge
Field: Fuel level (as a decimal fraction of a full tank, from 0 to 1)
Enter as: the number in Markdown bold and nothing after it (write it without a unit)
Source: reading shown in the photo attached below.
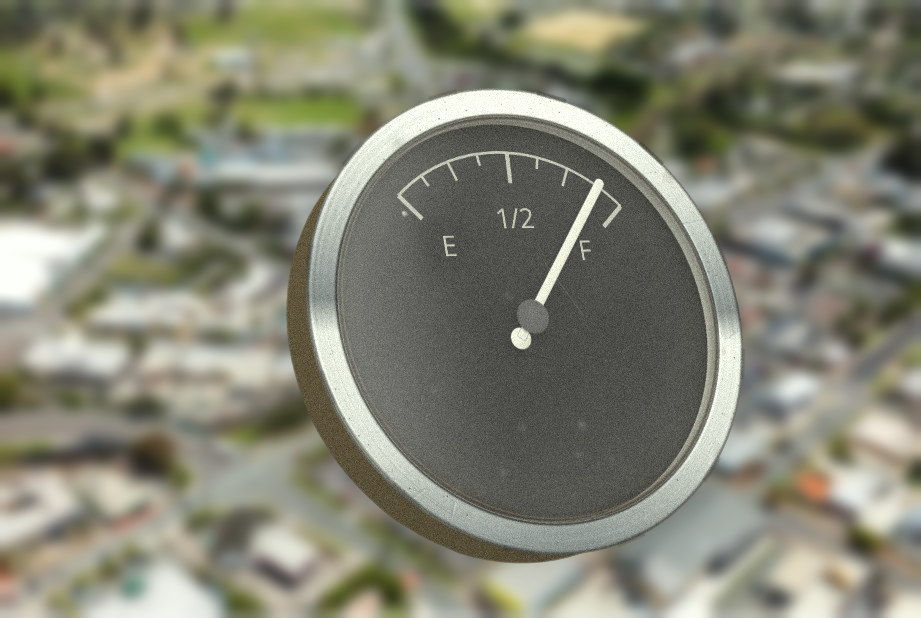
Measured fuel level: **0.875**
